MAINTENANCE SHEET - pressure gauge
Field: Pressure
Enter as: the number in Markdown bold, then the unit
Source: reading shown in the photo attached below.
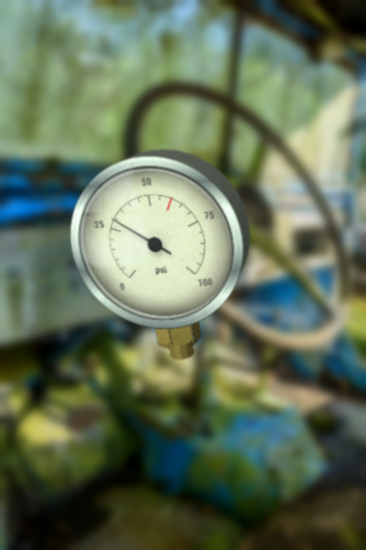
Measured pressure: **30** psi
